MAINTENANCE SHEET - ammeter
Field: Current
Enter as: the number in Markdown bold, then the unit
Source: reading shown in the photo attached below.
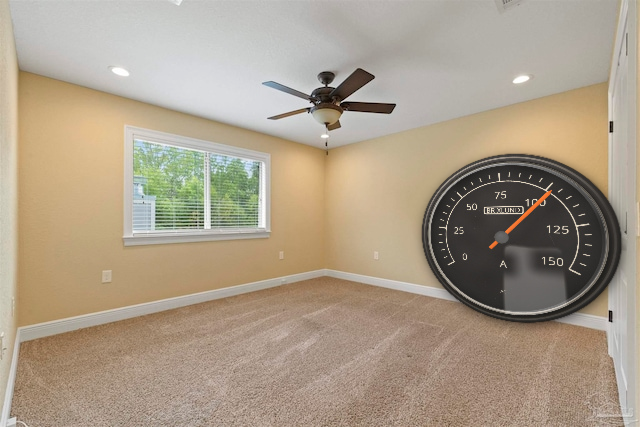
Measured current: **102.5** A
